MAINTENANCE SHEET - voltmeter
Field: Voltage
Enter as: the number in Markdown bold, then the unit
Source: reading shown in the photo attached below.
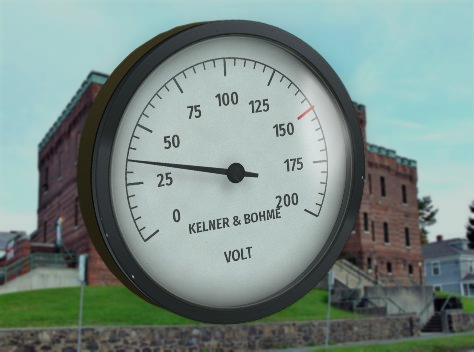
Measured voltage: **35** V
